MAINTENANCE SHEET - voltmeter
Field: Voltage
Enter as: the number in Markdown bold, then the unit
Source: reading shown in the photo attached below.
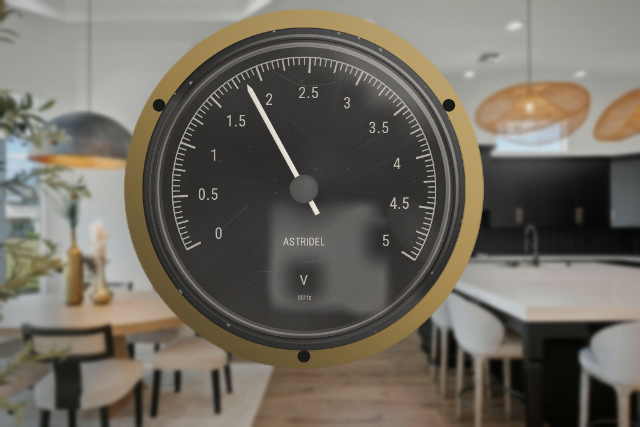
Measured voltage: **1.85** V
